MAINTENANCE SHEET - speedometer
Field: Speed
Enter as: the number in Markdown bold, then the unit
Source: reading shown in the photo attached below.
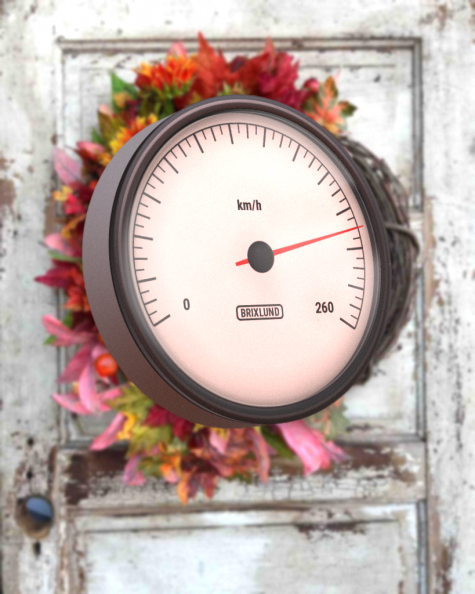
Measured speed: **210** km/h
